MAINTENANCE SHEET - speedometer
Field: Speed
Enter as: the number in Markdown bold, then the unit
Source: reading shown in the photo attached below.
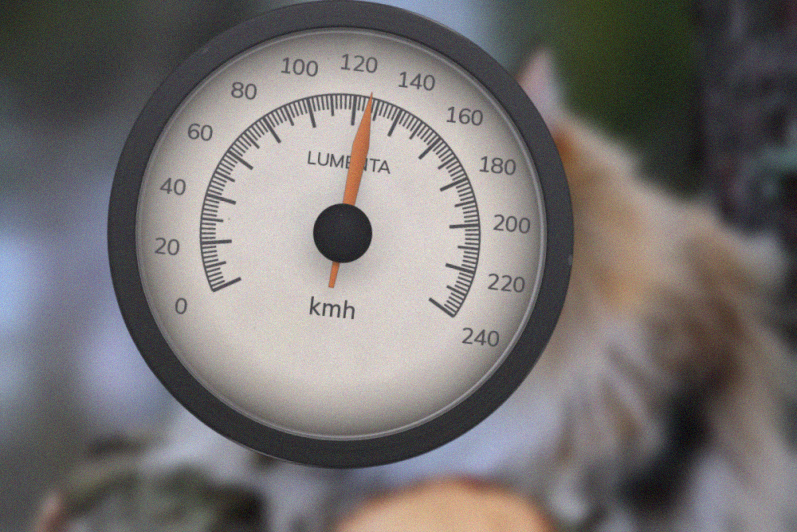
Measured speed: **126** km/h
